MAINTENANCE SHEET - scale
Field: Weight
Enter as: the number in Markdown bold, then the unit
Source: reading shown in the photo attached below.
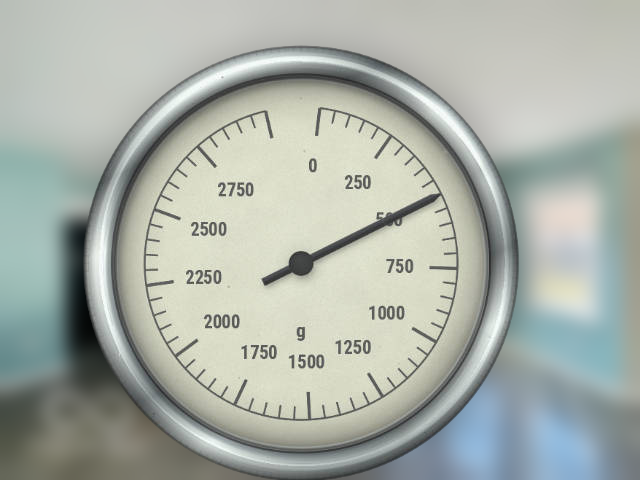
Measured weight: **500** g
